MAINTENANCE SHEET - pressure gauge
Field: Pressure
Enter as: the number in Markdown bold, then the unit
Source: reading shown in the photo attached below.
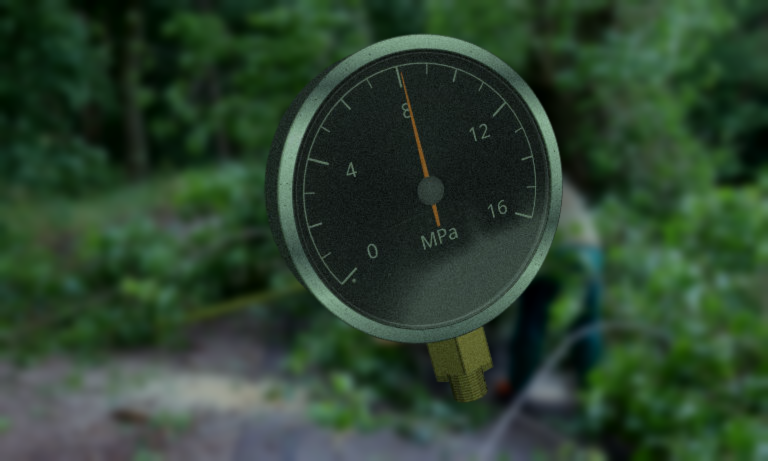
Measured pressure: **8** MPa
